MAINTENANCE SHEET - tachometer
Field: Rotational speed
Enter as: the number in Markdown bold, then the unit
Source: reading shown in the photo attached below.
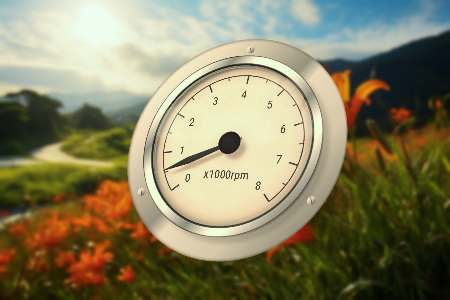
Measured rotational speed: **500** rpm
